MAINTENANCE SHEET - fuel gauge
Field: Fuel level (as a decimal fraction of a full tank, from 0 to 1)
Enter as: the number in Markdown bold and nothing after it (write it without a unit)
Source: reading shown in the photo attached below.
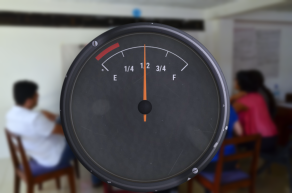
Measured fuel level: **0.5**
